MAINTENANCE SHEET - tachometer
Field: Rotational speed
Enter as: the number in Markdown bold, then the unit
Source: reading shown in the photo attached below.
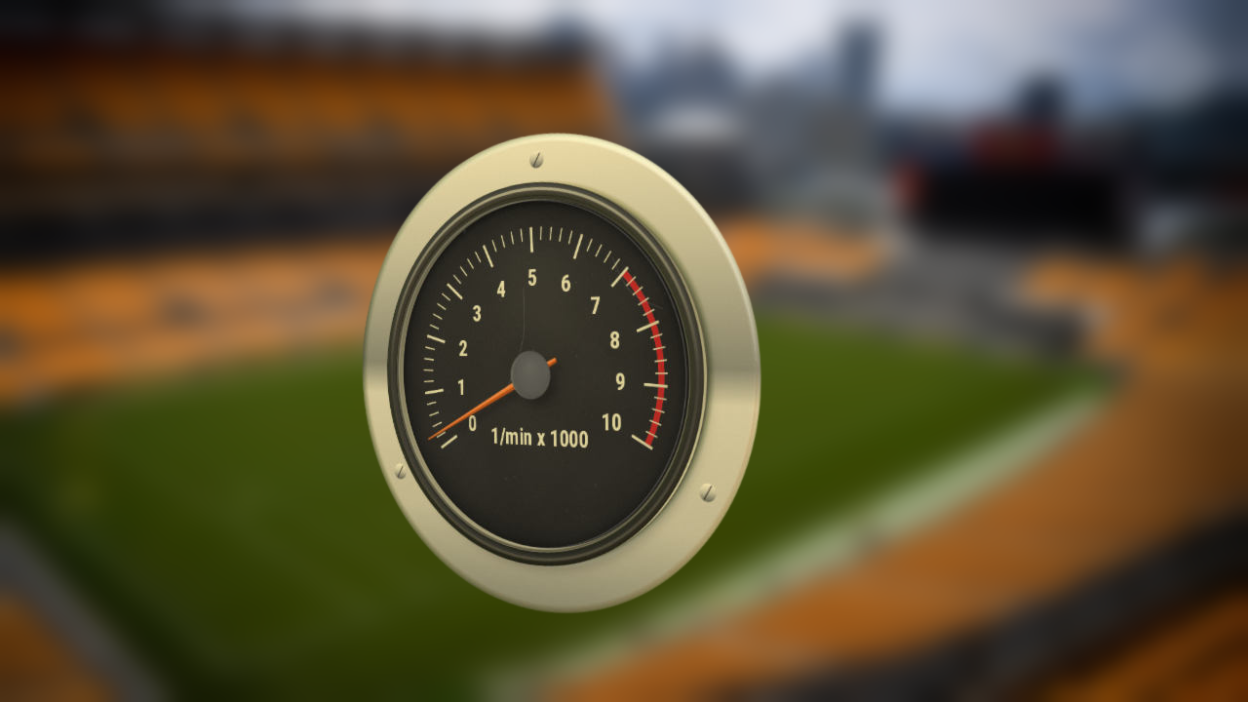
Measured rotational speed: **200** rpm
